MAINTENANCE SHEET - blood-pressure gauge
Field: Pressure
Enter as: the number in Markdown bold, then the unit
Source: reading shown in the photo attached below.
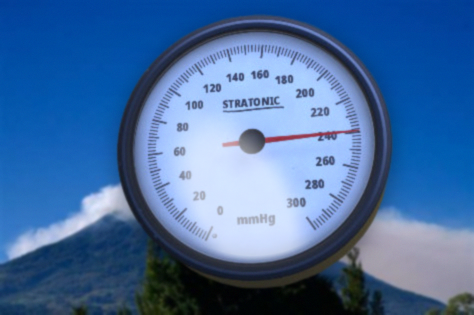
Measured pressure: **240** mmHg
